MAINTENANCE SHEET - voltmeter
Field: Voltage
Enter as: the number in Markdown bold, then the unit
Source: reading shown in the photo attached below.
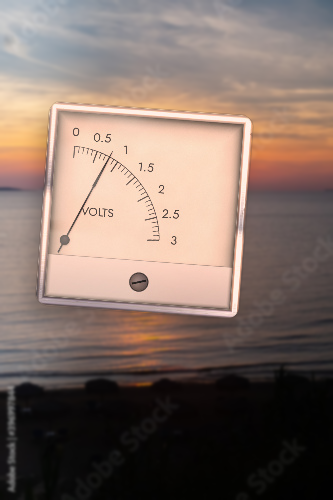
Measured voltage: **0.8** V
